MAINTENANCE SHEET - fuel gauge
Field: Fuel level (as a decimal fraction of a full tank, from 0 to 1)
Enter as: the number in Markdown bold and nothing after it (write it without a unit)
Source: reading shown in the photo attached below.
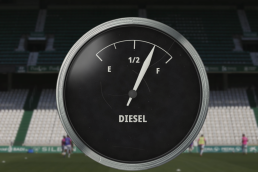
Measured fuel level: **0.75**
